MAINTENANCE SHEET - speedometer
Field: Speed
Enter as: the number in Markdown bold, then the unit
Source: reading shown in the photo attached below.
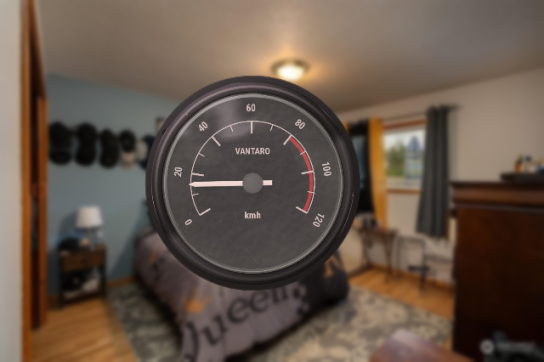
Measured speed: **15** km/h
